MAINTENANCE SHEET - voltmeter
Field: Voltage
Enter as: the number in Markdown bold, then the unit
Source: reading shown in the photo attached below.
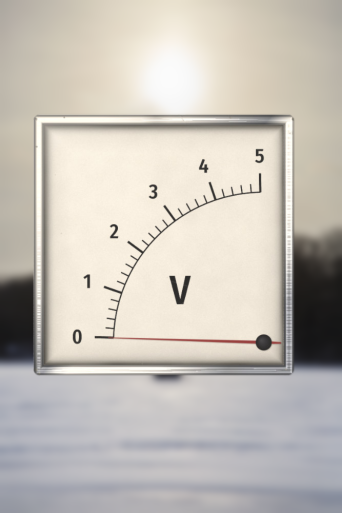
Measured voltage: **0** V
